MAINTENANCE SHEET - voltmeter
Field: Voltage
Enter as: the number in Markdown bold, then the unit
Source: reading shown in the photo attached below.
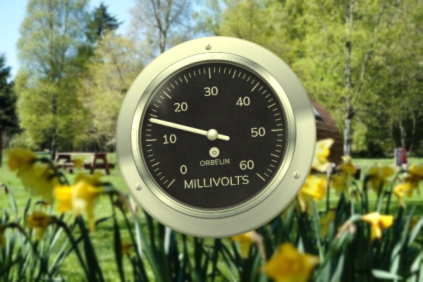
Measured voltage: **14** mV
